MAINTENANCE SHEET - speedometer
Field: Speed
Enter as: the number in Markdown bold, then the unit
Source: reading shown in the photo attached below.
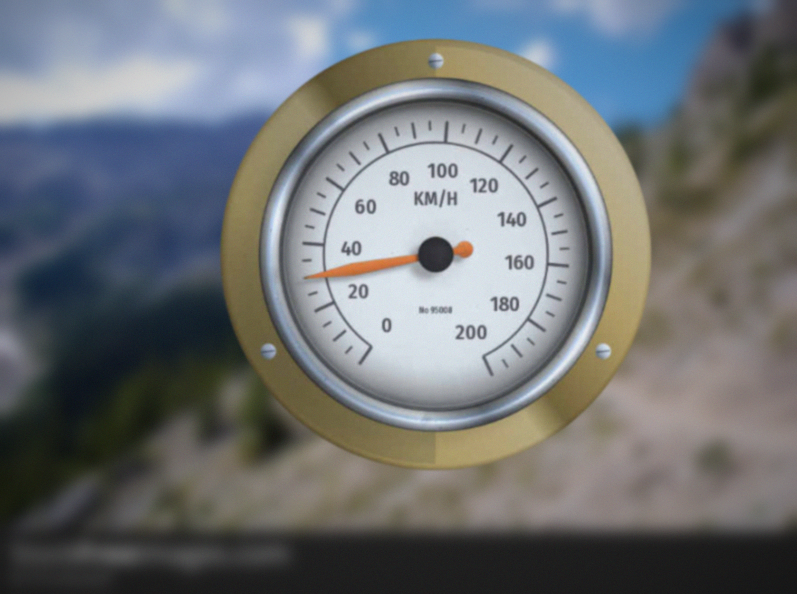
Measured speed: **30** km/h
